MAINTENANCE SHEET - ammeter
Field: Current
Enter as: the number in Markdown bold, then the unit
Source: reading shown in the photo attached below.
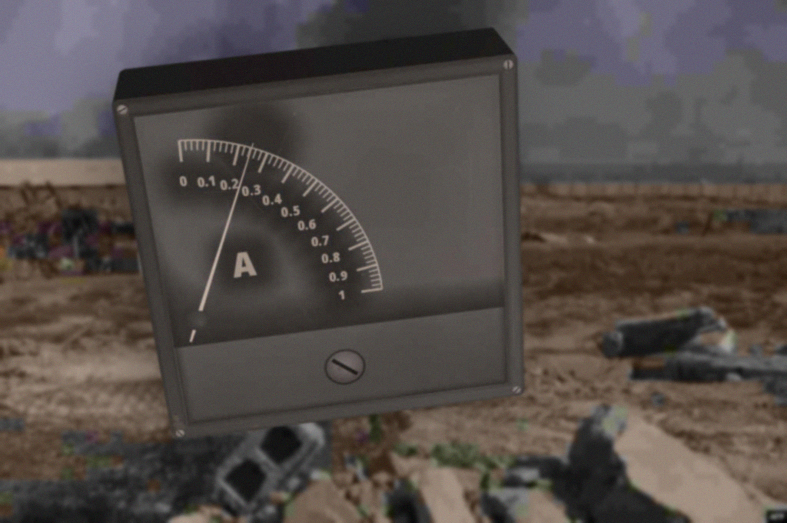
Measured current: **0.24** A
